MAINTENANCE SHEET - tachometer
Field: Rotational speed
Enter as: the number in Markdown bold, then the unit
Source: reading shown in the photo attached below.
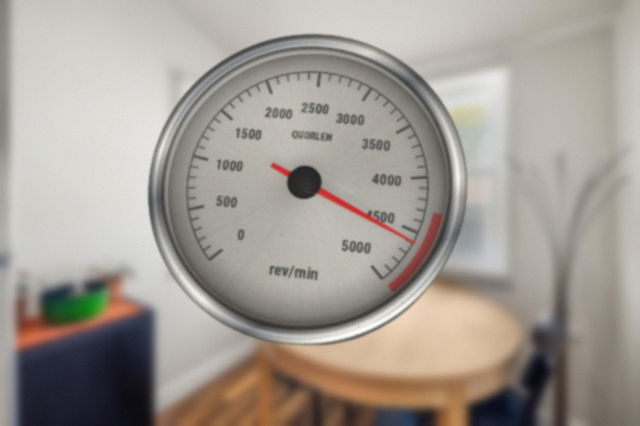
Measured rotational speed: **4600** rpm
